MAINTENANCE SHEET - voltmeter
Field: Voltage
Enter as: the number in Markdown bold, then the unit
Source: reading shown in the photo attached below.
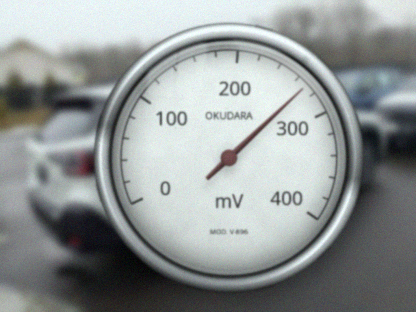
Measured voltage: **270** mV
